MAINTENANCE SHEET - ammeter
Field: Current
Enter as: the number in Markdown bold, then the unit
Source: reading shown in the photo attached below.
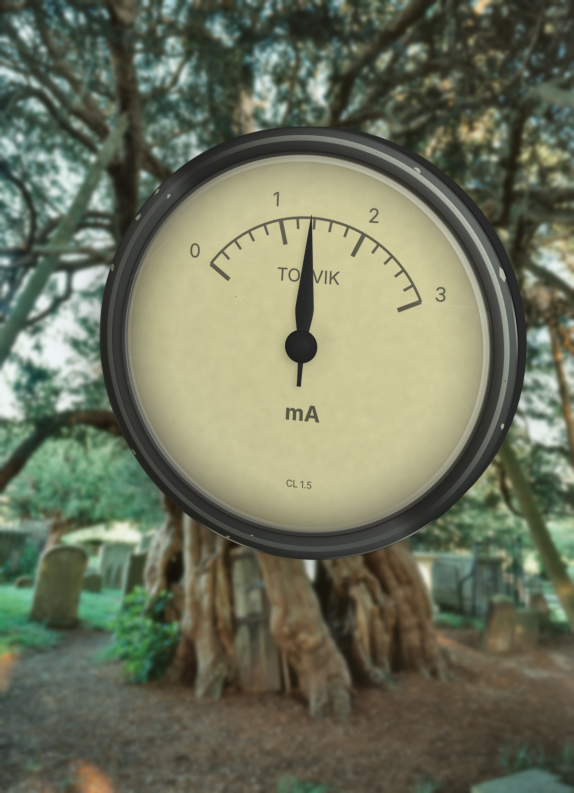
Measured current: **1.4** mA
